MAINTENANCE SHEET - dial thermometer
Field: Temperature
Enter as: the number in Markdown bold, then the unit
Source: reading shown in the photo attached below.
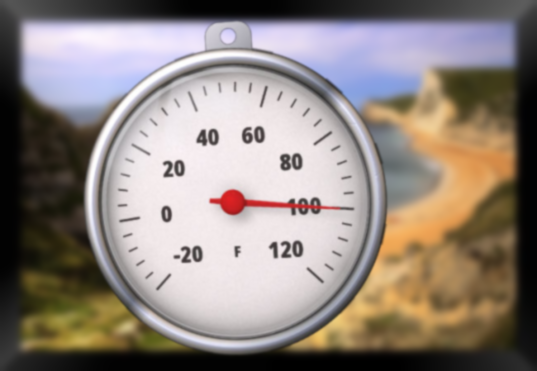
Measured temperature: **100** °F
